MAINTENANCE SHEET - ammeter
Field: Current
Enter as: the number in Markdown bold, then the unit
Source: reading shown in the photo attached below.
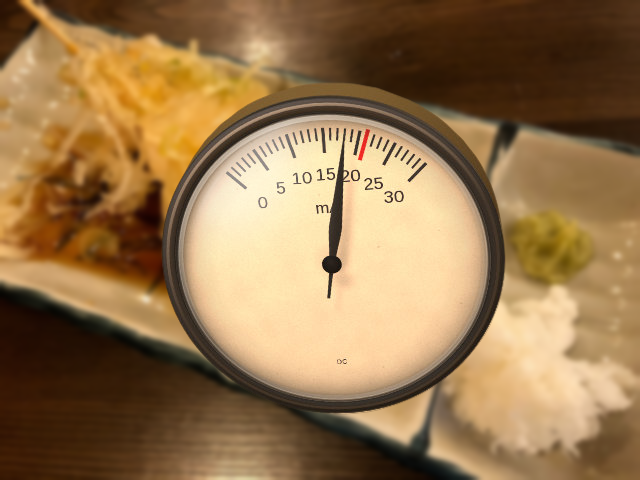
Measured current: **18** mA
